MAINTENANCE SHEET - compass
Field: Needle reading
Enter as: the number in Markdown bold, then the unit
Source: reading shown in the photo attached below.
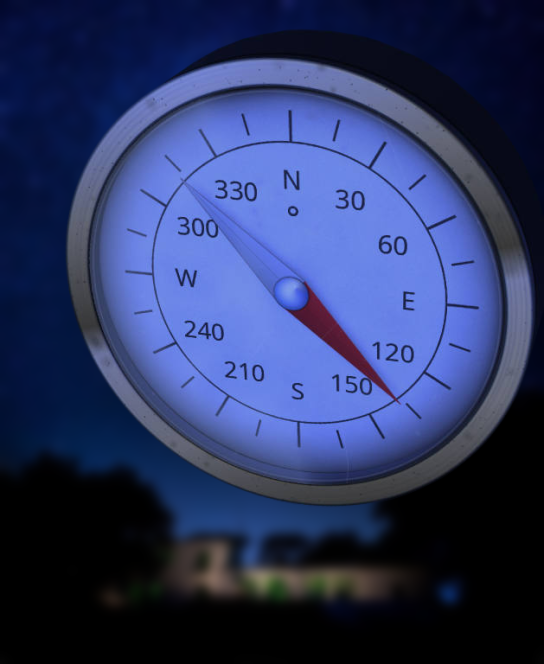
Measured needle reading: **135** °
